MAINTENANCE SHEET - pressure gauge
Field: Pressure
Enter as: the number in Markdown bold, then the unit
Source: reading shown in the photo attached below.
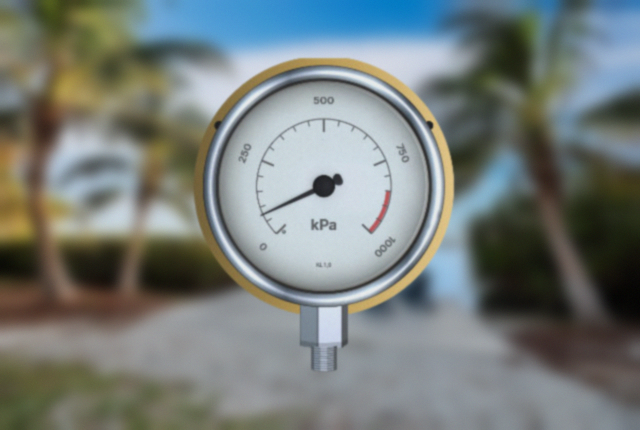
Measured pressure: **75** kPa
